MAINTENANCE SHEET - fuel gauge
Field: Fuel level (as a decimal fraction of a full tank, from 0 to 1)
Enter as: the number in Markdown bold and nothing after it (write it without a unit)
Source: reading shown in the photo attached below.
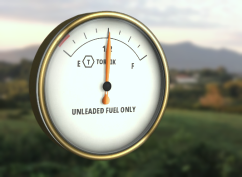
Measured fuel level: **0.5**
